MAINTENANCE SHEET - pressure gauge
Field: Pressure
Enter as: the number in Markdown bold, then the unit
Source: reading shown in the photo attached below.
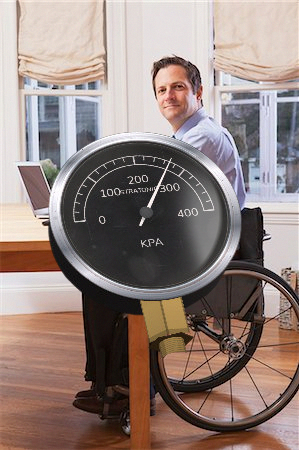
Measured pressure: **270** kPa
